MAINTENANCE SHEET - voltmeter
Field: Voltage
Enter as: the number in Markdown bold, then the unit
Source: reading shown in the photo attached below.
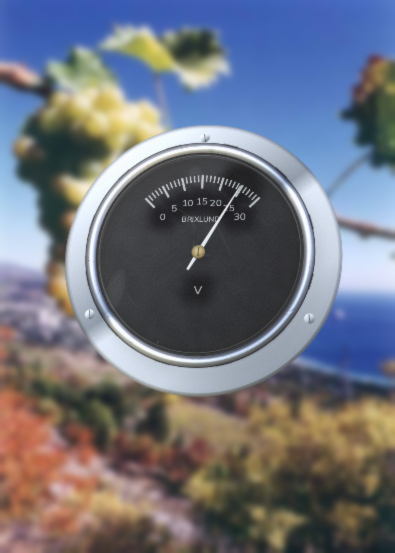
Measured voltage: **25** V
